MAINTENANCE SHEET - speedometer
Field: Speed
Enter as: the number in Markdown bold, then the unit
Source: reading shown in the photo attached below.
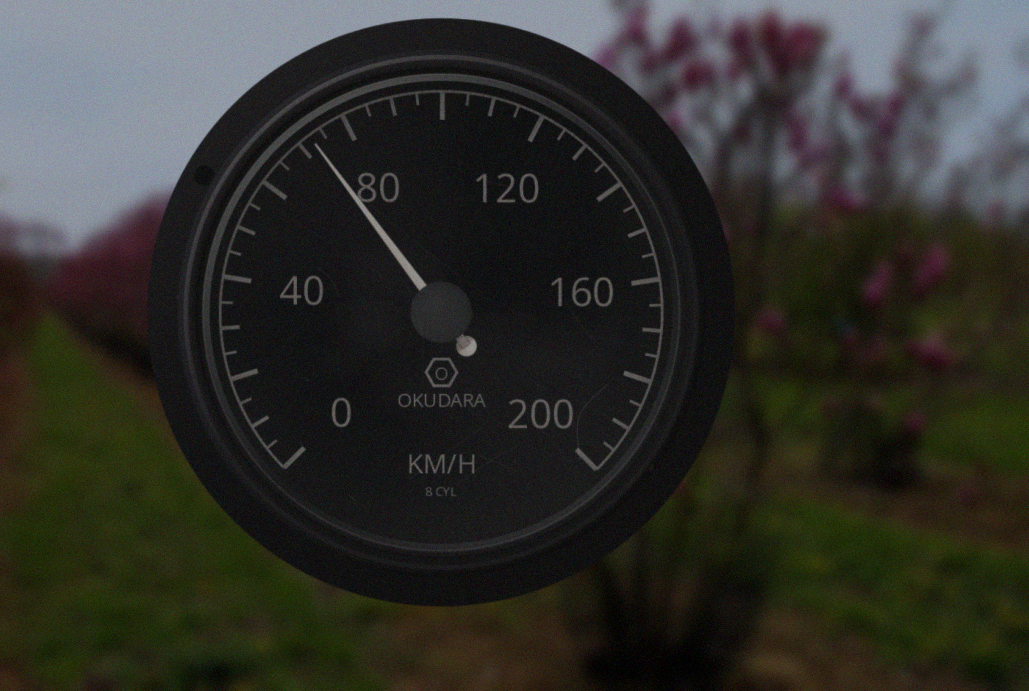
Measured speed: **72.5** km/h
